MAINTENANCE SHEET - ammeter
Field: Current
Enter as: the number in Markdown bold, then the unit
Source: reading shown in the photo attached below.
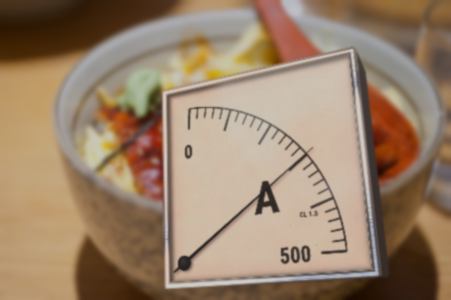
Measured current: **300** A
